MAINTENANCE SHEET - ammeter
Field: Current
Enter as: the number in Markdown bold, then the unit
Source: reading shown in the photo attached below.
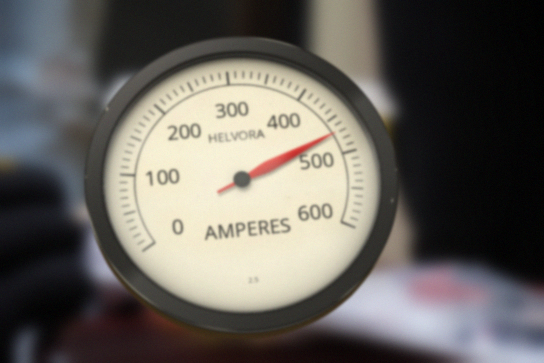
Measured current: **470** A
